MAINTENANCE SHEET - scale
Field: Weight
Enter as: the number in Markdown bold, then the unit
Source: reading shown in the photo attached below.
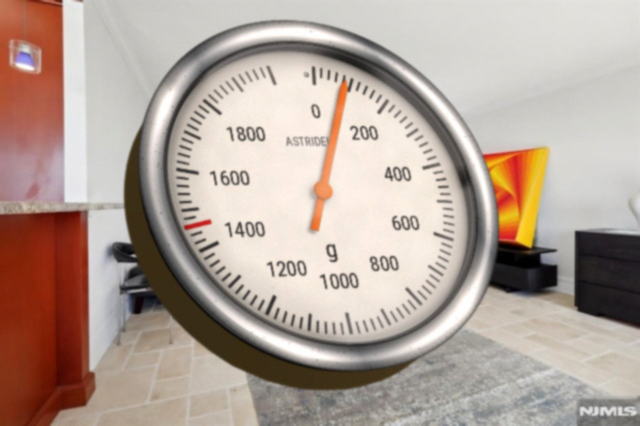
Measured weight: **80** g
